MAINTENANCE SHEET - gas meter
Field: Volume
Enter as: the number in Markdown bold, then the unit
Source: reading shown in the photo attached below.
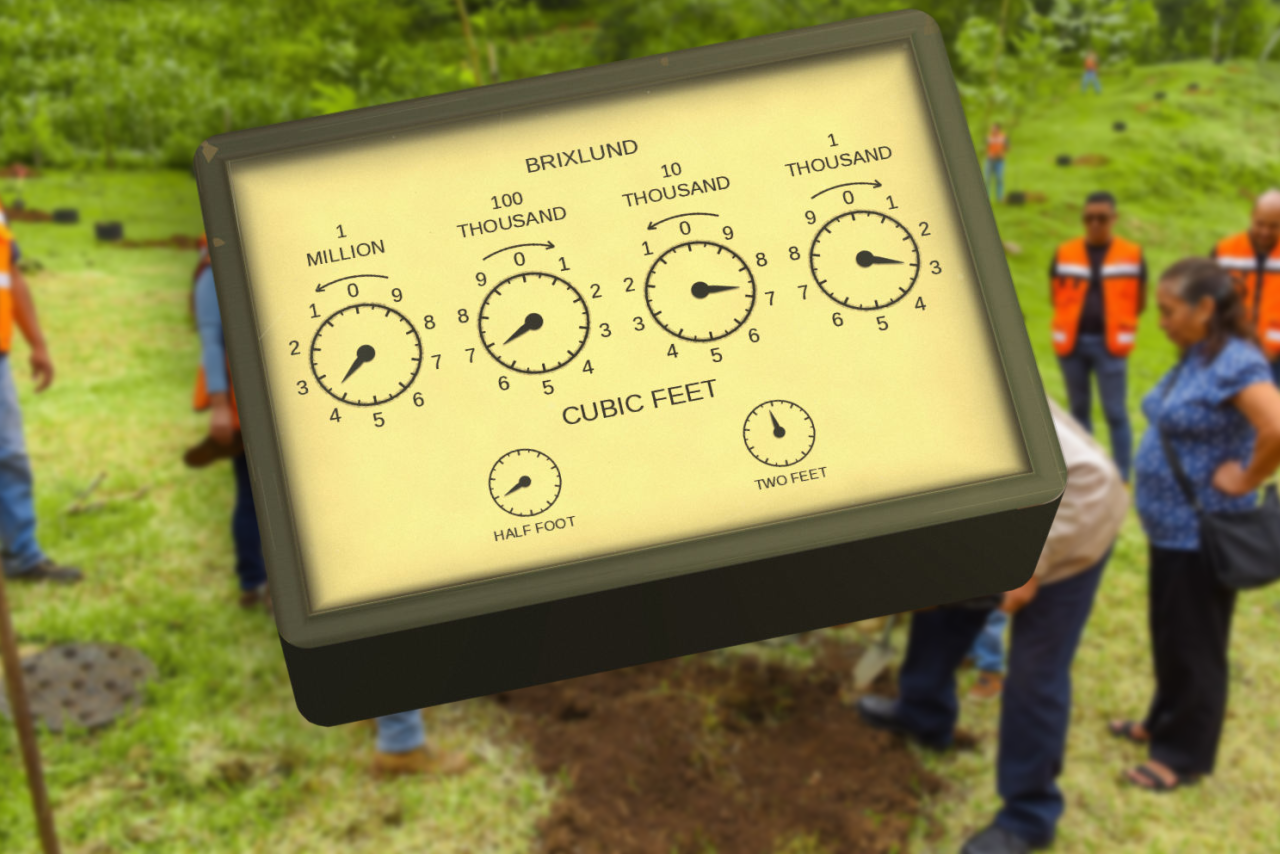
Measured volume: **367300** ft³
